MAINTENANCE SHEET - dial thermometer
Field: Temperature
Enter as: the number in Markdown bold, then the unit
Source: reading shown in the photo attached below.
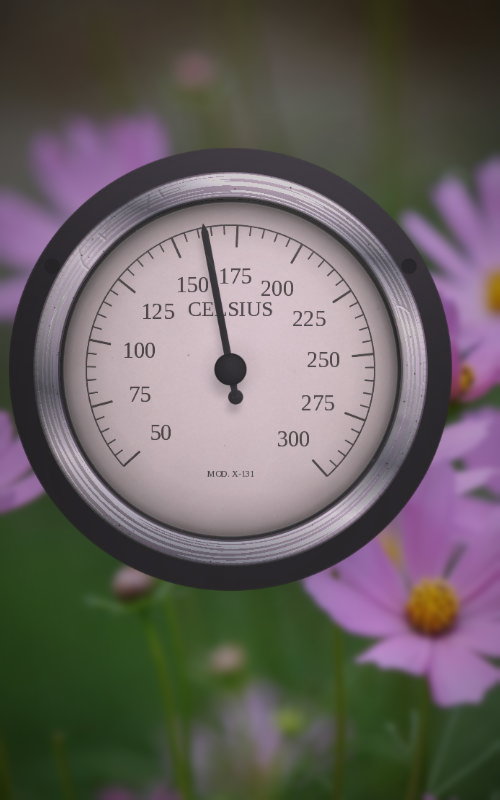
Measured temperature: **162.5** °C
